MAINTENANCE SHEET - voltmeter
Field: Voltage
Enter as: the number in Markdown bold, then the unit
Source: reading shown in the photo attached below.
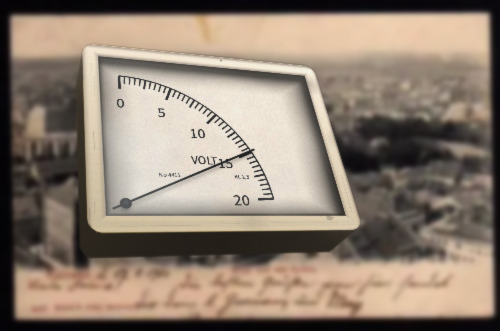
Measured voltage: **15** V
